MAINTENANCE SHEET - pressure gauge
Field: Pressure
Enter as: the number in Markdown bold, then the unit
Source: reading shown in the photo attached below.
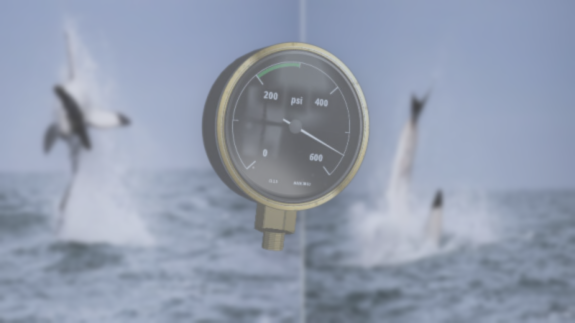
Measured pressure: **550** psi
